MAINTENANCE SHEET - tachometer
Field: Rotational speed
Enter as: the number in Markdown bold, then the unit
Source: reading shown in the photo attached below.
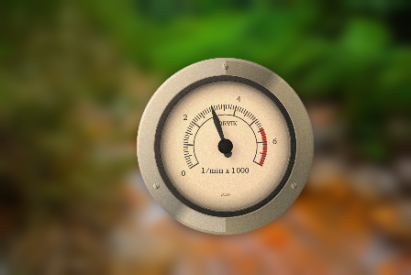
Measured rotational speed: **3000** rpm
